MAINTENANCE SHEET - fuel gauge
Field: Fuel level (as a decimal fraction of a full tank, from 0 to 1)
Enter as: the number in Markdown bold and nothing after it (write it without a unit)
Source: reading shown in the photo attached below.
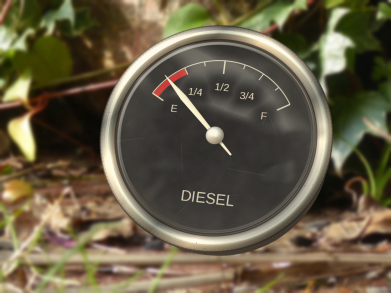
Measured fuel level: **0.125**
